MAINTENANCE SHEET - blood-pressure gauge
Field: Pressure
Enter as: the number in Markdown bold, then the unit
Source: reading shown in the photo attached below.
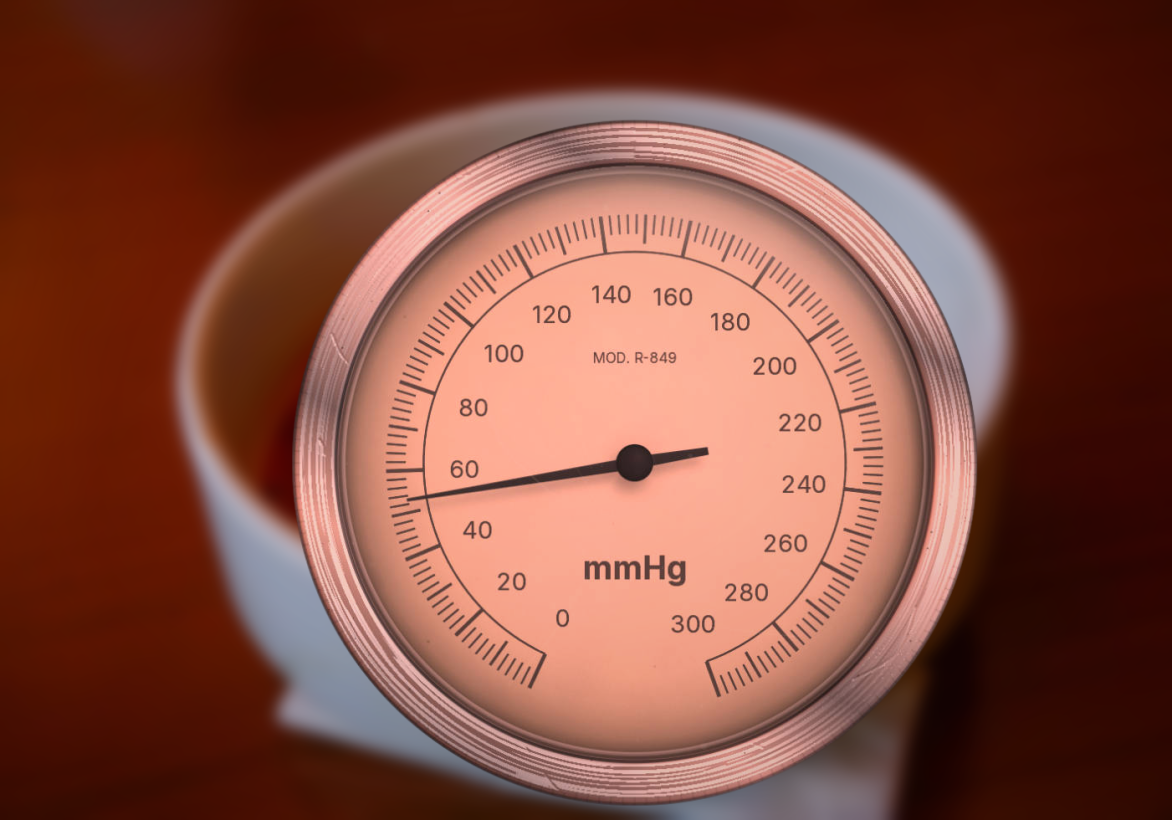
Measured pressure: **53** mmHg
